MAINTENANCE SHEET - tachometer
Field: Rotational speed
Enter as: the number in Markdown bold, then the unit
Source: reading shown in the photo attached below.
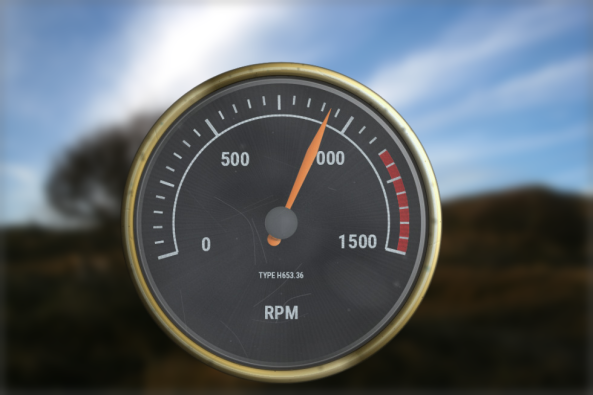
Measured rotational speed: **925** rpm
